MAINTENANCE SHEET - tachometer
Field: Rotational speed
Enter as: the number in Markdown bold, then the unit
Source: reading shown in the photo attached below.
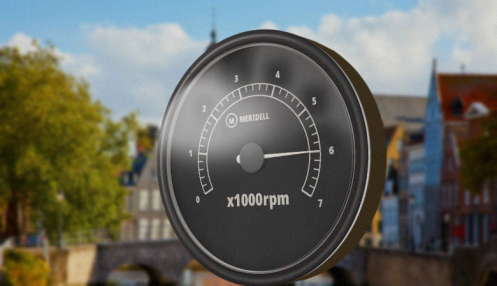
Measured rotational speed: **6000** rpm
